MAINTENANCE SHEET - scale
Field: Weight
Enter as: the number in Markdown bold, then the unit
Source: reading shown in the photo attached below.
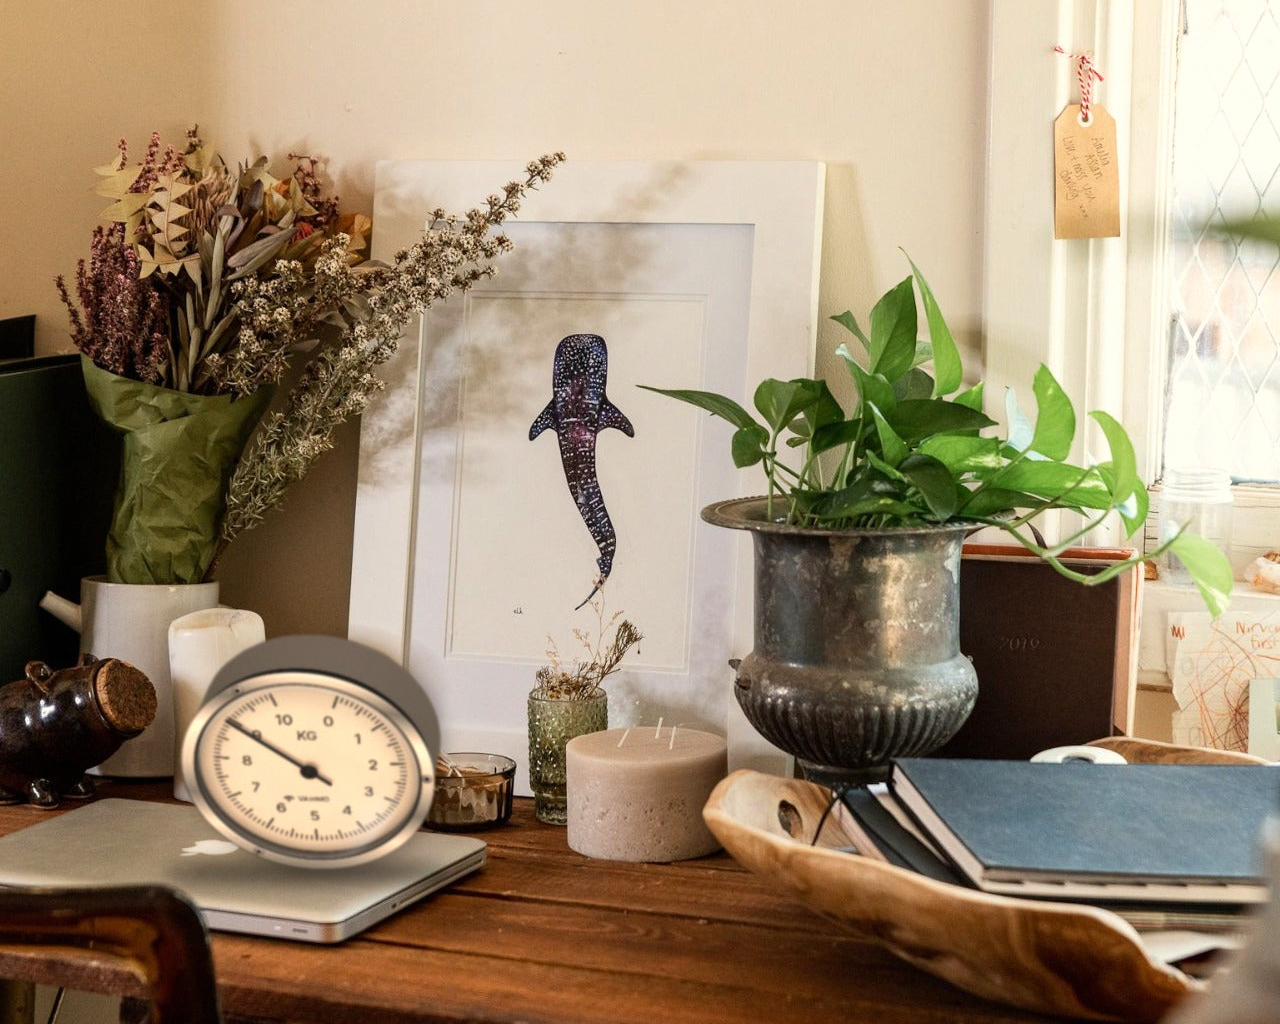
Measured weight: **9** kg
